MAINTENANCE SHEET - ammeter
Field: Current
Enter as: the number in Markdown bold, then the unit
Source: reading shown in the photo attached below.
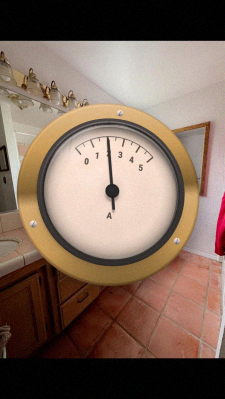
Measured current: **2** A
